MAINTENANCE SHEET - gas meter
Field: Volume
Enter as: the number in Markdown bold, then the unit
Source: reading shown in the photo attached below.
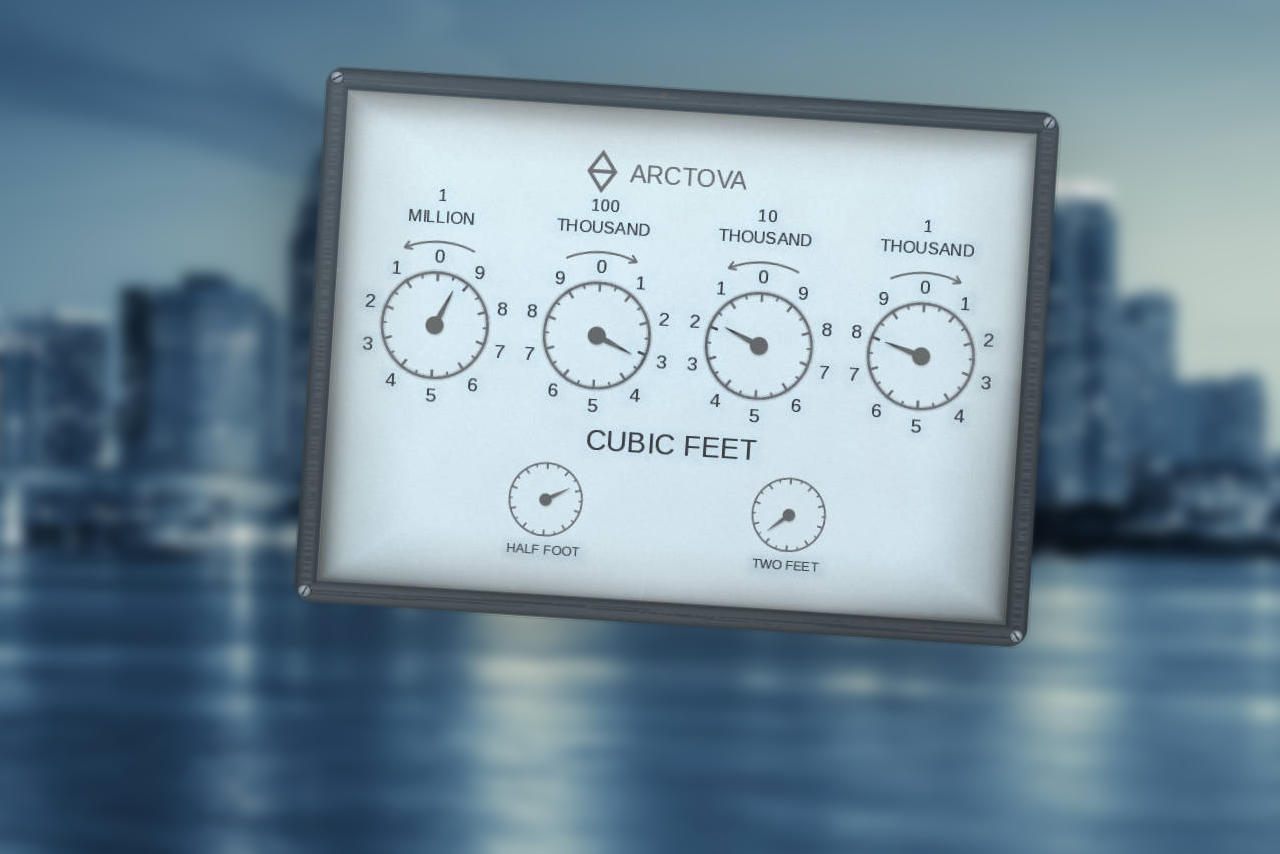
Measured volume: **931800** ft³
